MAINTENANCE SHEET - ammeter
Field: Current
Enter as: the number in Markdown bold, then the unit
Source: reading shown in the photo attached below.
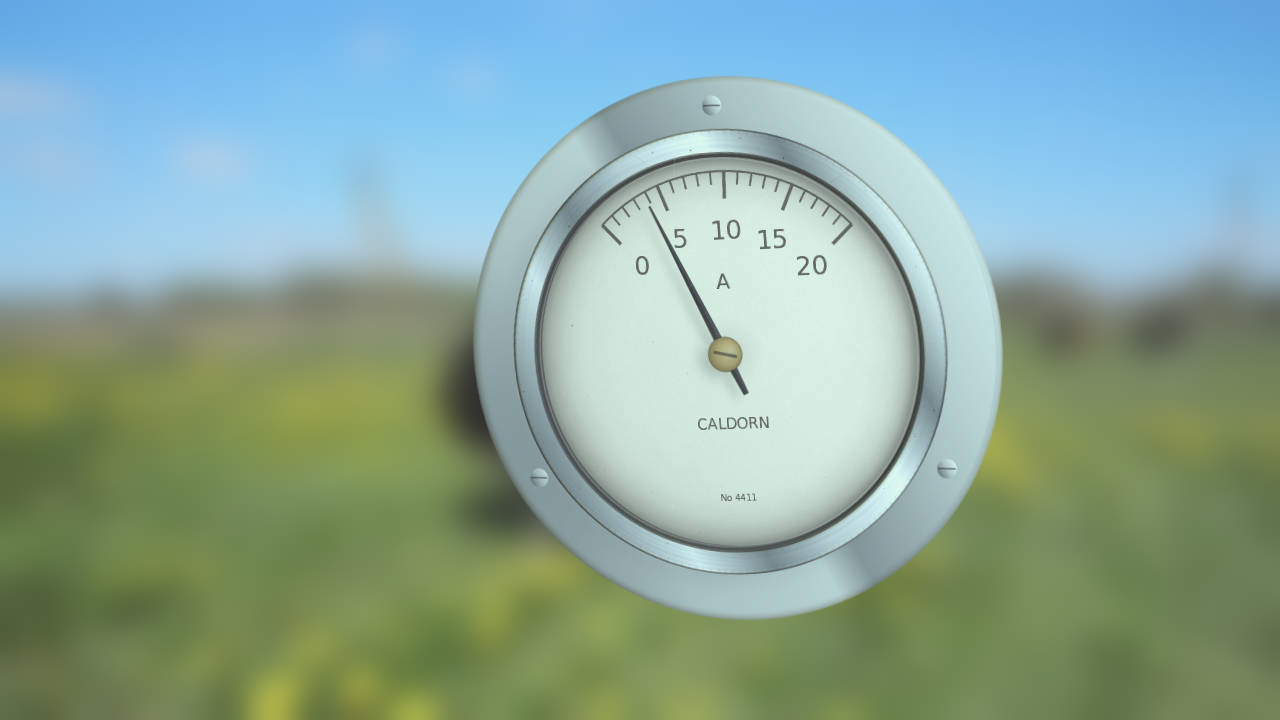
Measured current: **4** A
